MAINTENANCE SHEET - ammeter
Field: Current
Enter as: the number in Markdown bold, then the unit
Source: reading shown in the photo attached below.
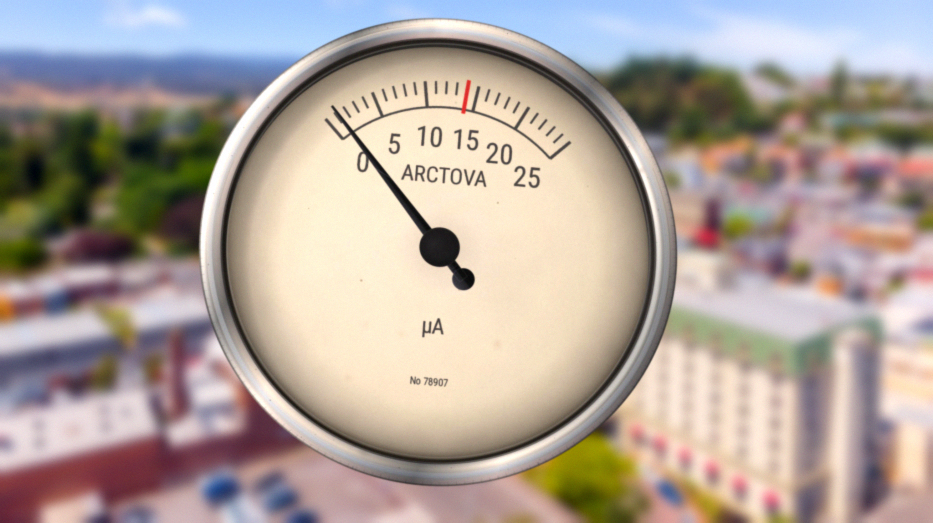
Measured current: **1** µA
